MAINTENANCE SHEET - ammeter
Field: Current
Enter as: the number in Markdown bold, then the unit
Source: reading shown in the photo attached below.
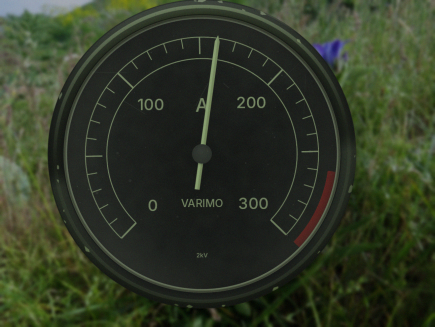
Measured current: **160** A
